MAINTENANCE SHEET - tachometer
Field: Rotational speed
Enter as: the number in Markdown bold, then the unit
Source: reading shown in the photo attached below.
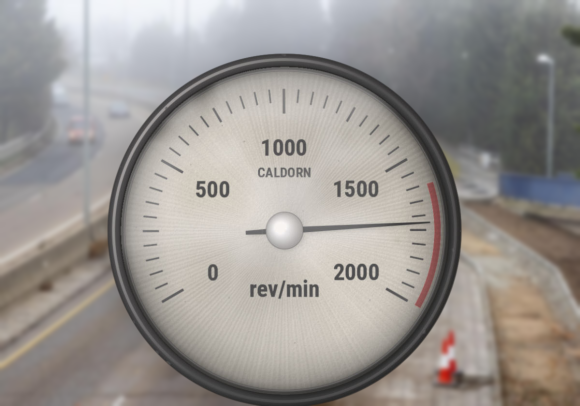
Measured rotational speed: **1725** rpm
